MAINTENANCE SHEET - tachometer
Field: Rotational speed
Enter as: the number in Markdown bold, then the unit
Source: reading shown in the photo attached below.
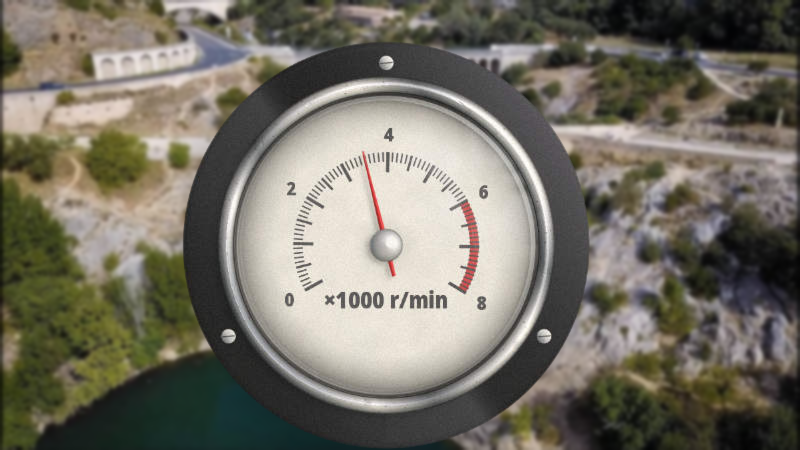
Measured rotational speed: **3500** rpm
